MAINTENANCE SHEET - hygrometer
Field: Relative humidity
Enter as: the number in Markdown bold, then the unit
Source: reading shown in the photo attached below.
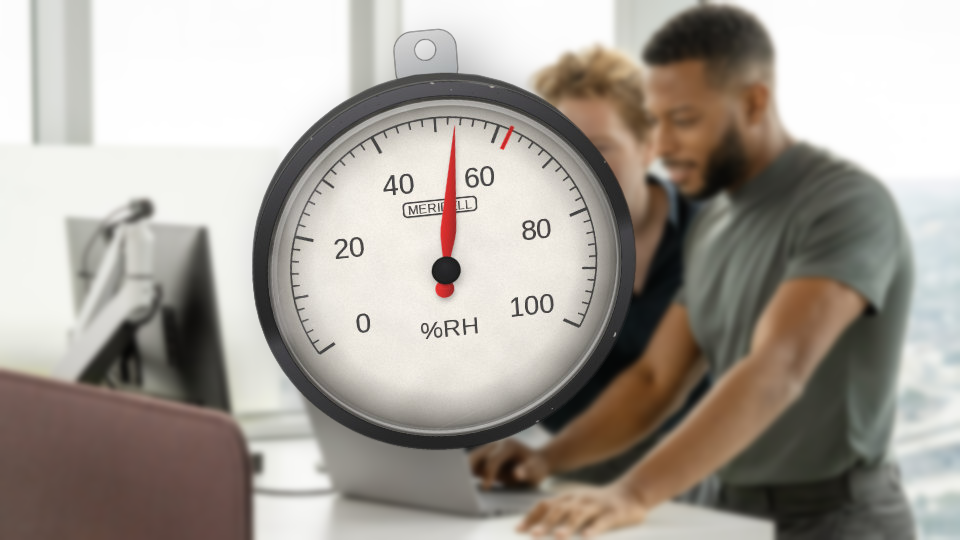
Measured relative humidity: **53** %
